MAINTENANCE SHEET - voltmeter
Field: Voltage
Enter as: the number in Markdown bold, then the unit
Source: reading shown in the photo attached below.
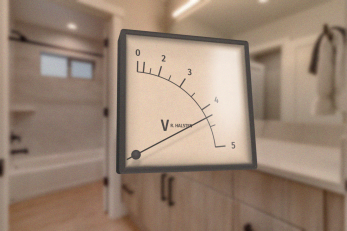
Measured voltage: **4.25** V
